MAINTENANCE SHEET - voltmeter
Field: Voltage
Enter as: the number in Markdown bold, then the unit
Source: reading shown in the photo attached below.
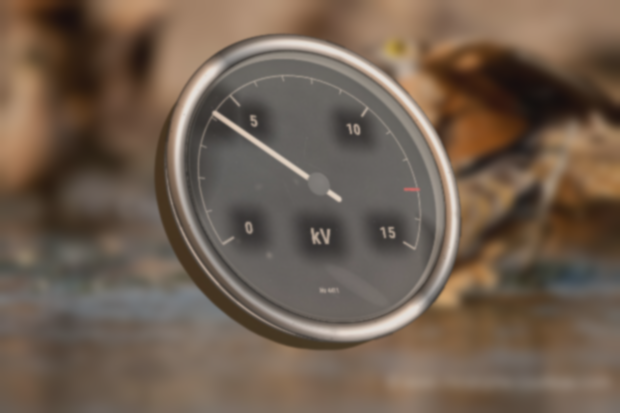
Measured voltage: **4** kV
